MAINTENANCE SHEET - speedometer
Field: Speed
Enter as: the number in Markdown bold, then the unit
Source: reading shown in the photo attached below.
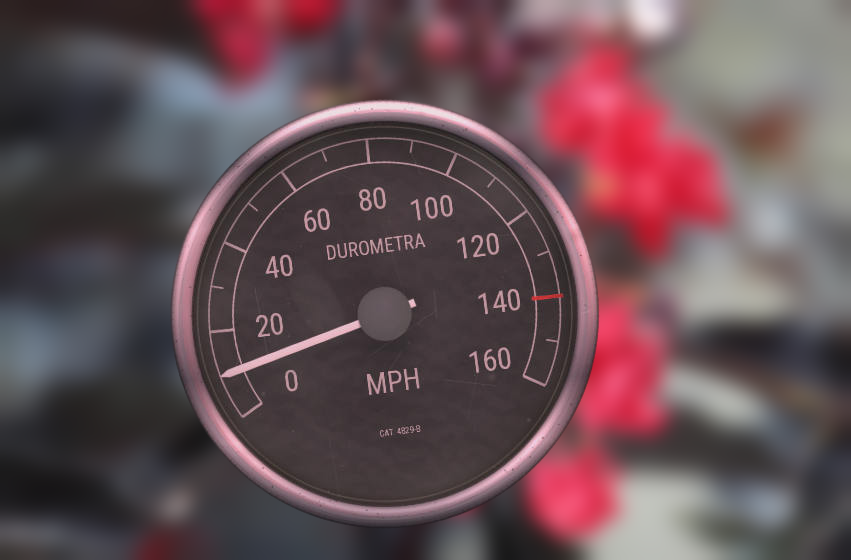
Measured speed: **10** mph
